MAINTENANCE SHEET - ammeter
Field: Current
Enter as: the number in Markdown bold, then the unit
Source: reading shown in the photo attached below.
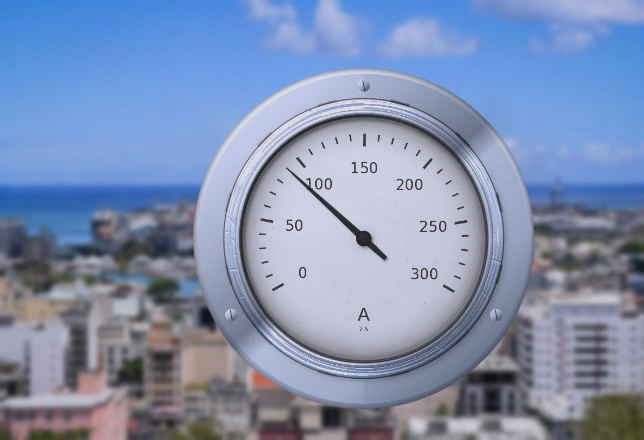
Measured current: **90** A
